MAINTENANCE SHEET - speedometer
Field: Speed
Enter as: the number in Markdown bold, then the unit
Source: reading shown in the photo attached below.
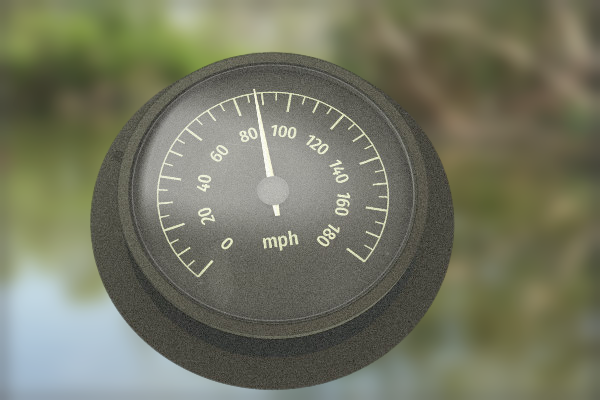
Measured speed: **87.5** mph
